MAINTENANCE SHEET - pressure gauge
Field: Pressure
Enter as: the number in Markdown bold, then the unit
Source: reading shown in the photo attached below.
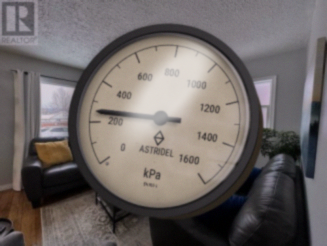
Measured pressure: **250** kPa
